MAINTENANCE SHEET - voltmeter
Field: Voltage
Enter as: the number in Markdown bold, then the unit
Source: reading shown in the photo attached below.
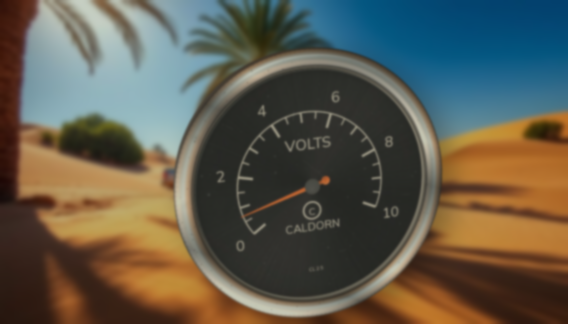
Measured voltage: **0.75** V
